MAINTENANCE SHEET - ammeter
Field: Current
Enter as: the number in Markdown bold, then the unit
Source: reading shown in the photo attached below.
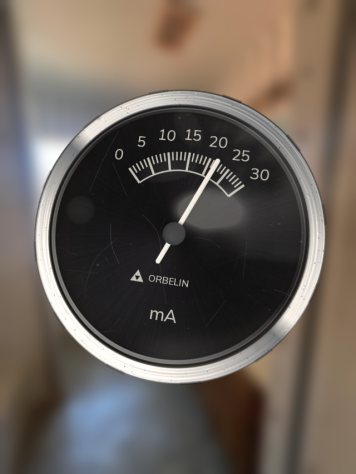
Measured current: **22** mA
